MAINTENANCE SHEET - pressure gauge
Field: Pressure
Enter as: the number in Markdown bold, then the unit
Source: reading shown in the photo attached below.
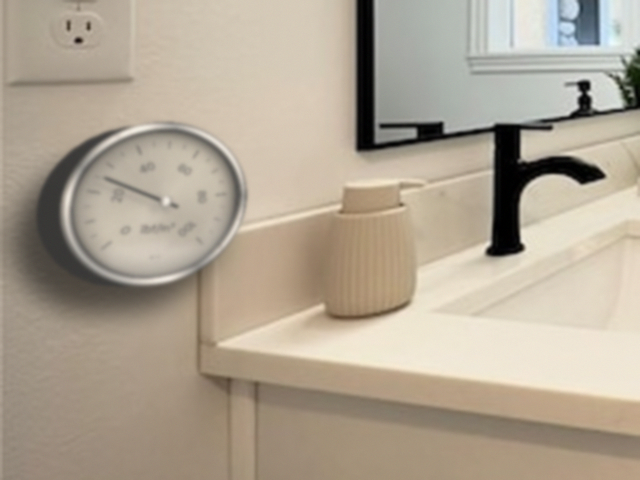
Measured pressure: **25** psi
